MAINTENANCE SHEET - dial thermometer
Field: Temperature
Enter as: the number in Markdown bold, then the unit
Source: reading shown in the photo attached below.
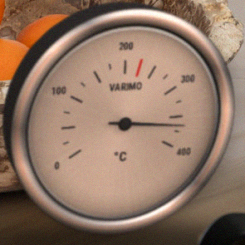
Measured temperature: **362.5** °C
